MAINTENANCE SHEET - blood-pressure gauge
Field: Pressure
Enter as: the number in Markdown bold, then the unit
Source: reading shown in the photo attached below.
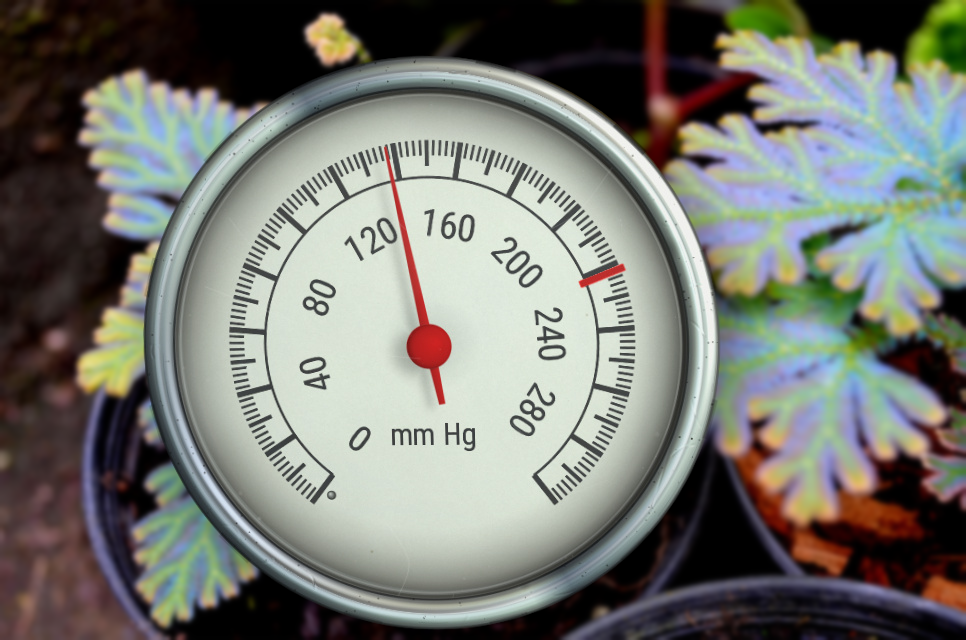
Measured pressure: **138** mmHg
